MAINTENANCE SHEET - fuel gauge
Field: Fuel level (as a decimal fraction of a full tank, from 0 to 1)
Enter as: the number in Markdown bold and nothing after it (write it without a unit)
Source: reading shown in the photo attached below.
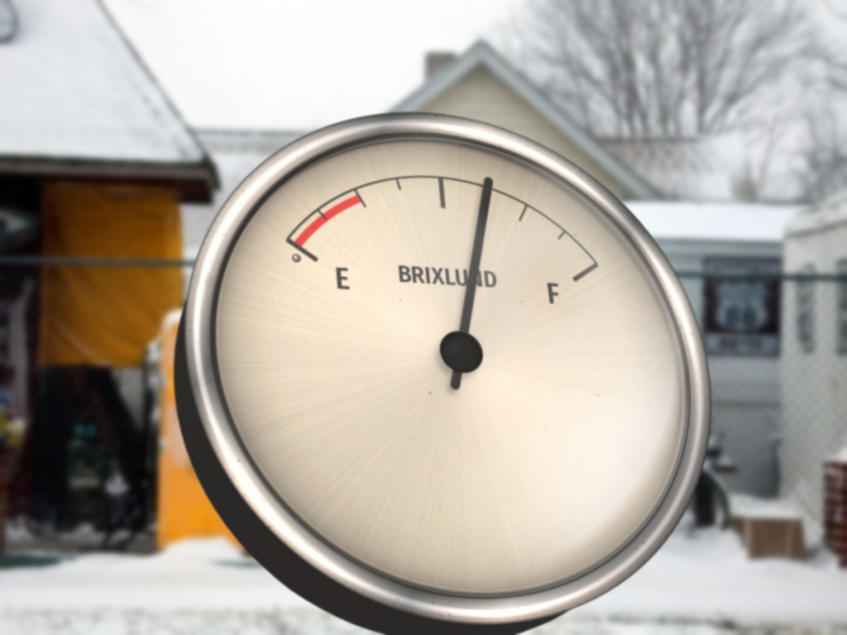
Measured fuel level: **0.625**
